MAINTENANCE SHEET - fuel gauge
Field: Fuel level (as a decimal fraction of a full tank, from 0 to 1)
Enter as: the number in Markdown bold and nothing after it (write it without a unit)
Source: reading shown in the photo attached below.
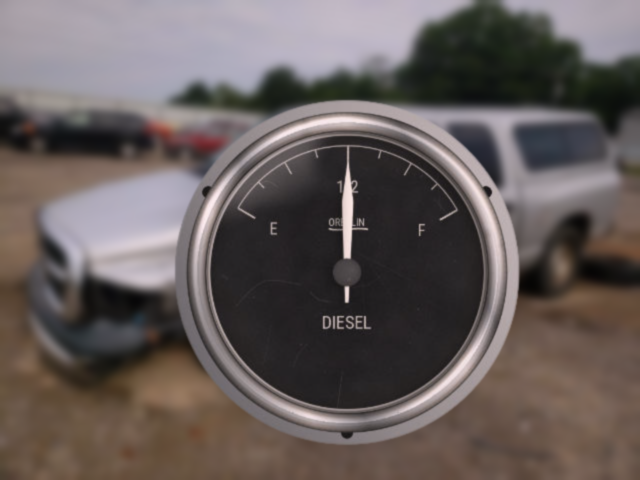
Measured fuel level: **0.5**
